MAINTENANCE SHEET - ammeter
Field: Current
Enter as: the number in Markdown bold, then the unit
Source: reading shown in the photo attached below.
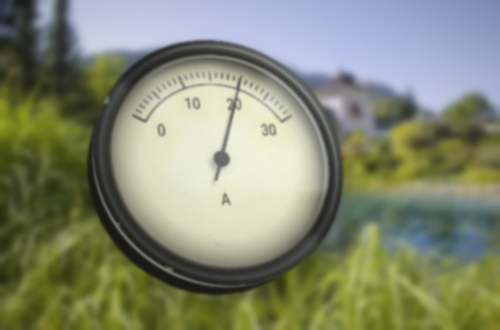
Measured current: **20** A
